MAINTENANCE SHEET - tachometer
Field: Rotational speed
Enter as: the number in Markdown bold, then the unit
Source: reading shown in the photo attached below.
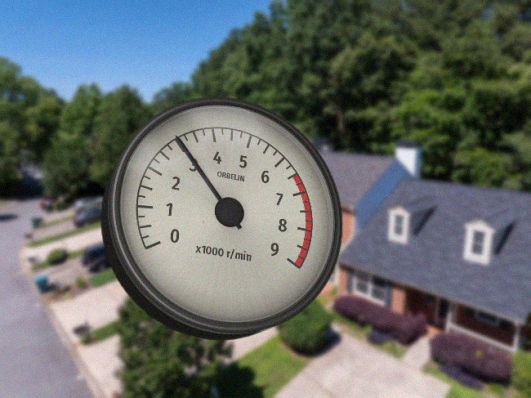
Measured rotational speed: **3000** rpm
